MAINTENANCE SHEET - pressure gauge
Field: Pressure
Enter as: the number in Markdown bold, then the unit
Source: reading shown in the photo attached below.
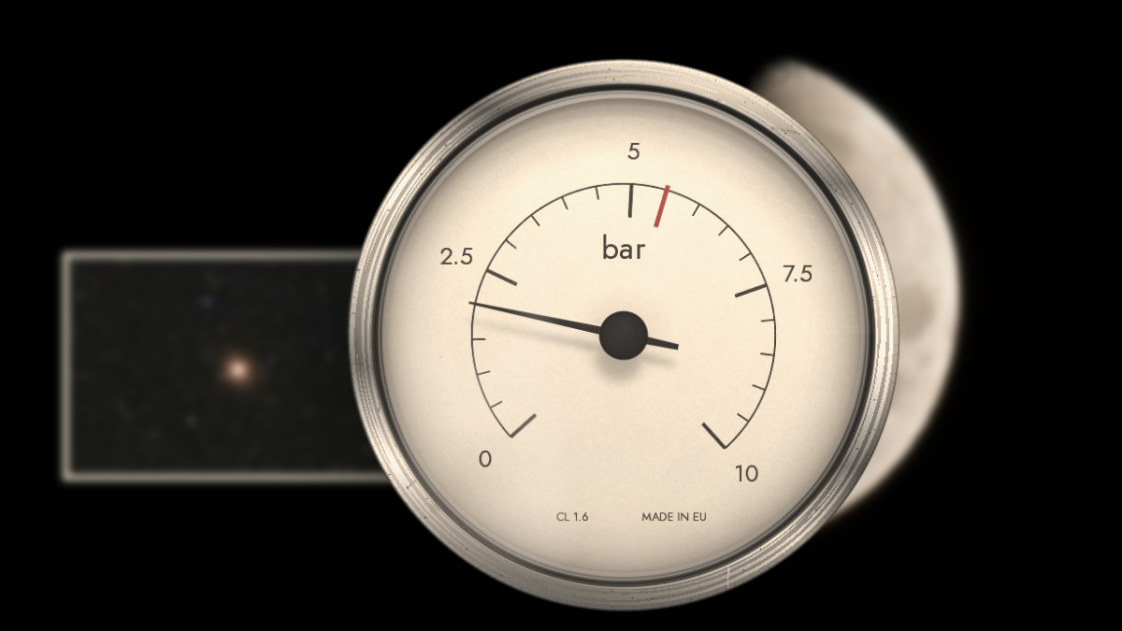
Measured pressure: **2** bar
